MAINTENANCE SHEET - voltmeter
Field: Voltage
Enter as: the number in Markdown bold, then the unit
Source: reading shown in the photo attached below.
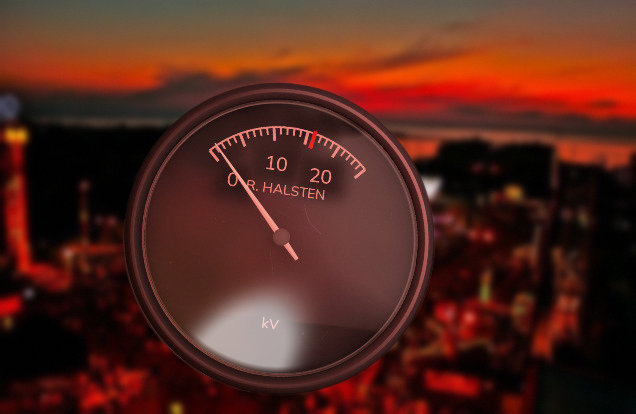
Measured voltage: **1** kV
